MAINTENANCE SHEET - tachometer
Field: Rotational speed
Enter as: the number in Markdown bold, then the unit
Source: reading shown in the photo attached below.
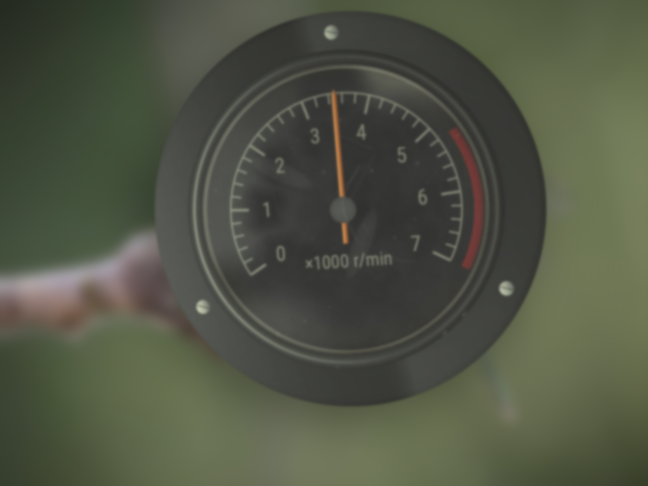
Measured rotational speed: **3500** rpm
